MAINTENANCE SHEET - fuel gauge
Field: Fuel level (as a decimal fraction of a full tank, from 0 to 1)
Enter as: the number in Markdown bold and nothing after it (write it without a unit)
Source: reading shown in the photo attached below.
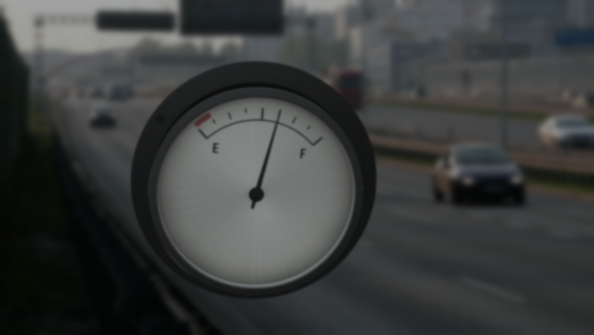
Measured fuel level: **0.625**
